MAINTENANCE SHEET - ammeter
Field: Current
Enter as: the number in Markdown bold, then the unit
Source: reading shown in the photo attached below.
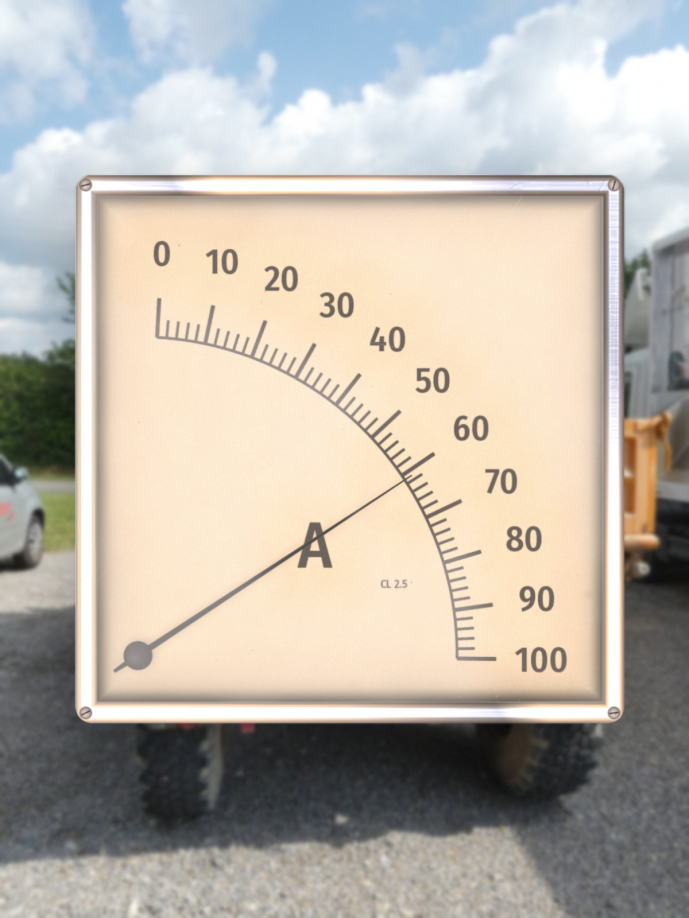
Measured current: **61** A
